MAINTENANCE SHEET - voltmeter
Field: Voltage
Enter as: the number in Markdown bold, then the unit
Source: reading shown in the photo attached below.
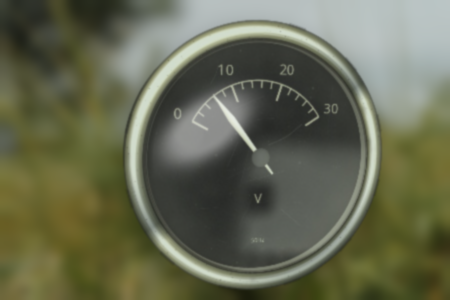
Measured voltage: **6** V
